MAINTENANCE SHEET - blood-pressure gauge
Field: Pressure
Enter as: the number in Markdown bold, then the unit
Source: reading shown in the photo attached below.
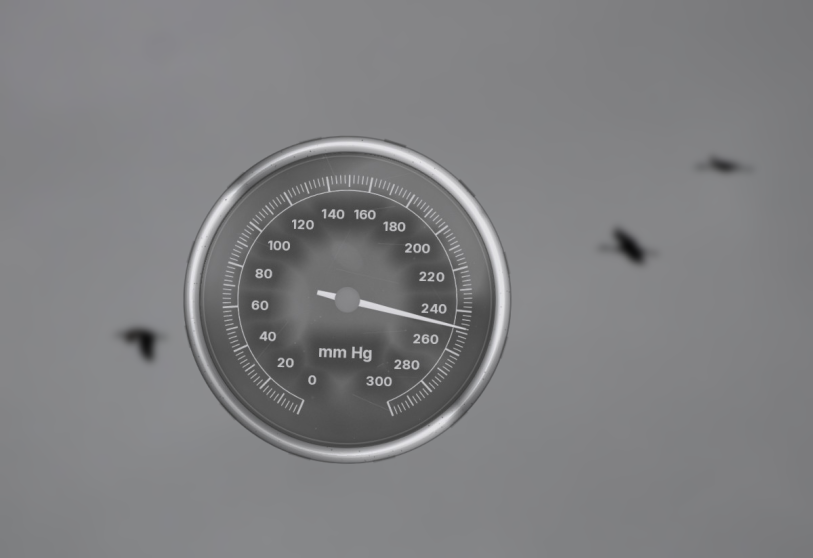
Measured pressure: **248** mmHg
